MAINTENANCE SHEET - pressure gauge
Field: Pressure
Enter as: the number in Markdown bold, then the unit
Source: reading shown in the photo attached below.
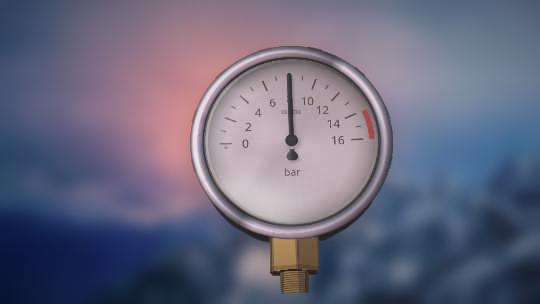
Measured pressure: **8** bar
